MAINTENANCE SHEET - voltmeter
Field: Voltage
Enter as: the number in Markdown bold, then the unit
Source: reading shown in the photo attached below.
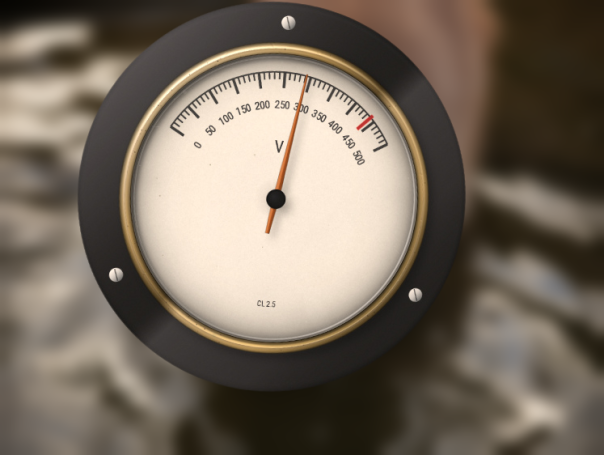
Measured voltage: **290** V
